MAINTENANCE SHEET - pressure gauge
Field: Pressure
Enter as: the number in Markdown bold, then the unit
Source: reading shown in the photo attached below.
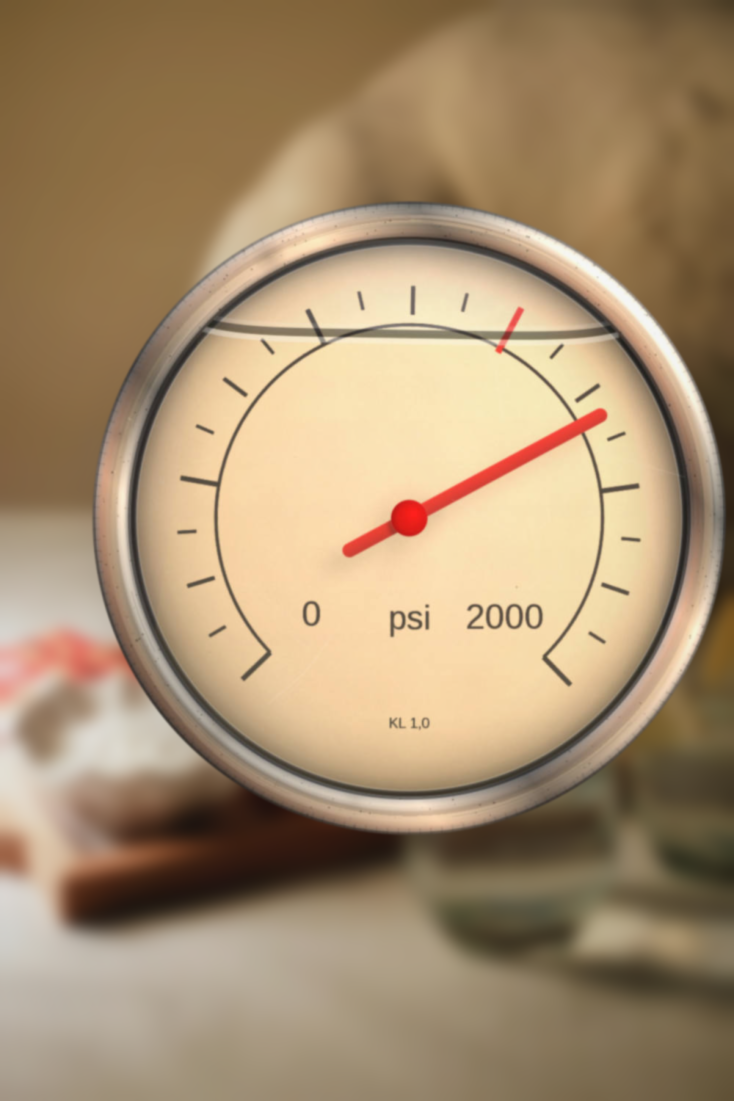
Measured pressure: **1450** psi
